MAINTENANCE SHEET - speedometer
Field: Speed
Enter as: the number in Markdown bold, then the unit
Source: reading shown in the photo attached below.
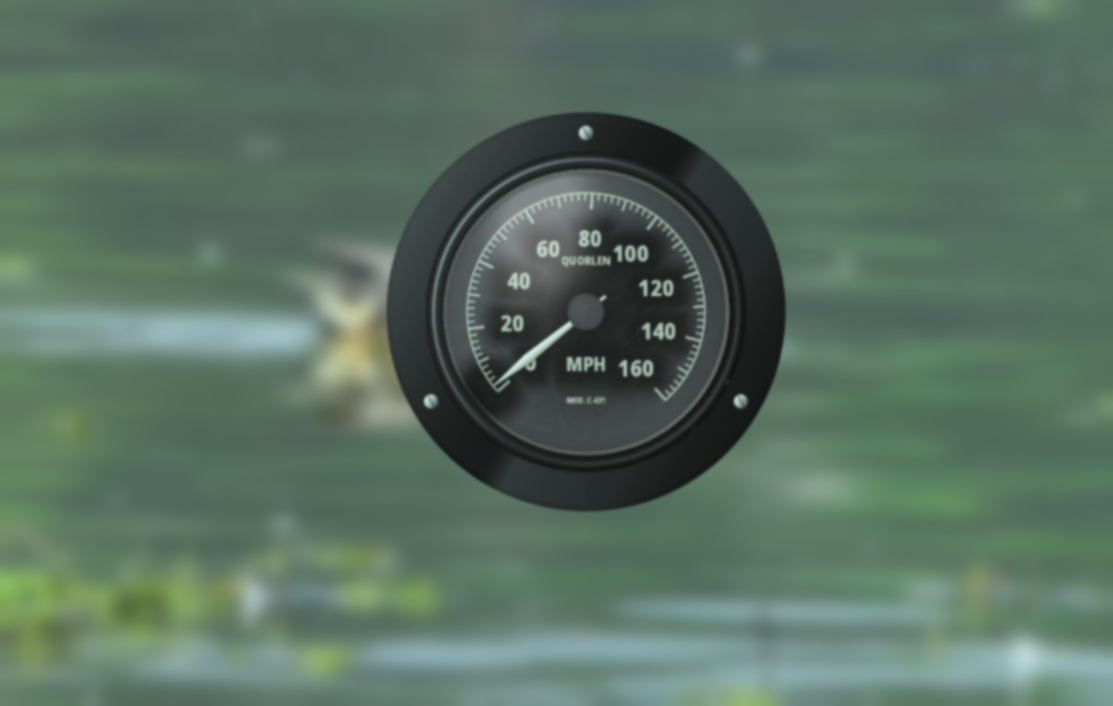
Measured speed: **2** mph
